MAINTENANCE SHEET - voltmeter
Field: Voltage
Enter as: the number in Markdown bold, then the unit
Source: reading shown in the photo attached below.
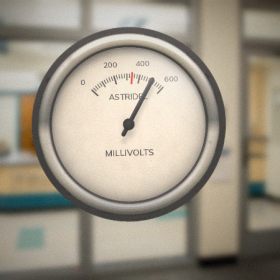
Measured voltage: **500** mV
